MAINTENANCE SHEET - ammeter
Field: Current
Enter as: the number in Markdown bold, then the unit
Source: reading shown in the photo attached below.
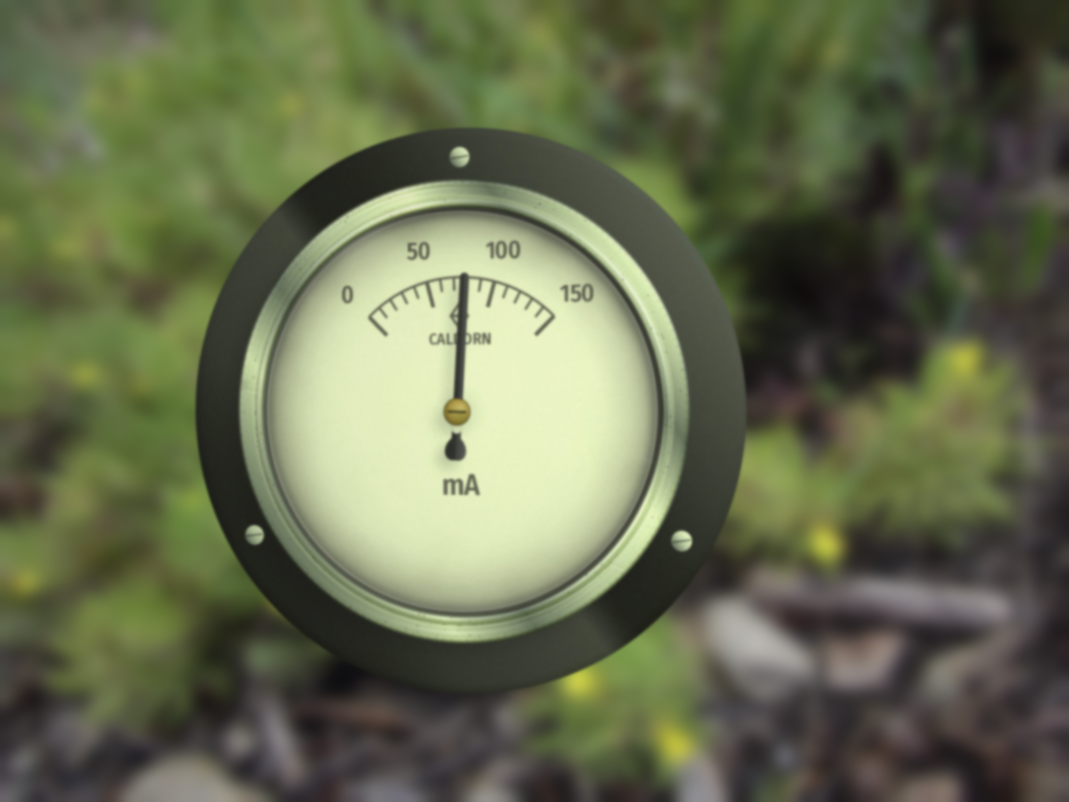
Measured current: **80** mA
